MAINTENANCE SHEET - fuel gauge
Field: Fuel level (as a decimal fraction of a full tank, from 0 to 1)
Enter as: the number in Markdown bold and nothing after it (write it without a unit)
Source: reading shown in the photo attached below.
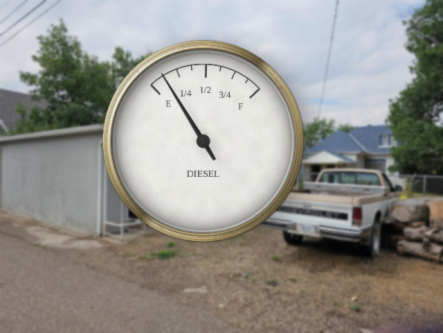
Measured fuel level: **0.125**
